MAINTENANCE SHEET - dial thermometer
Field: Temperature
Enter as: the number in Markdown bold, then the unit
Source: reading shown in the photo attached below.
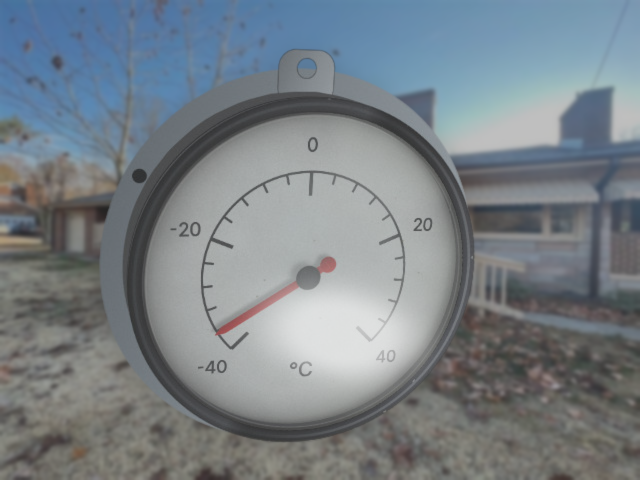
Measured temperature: **-36** °C
